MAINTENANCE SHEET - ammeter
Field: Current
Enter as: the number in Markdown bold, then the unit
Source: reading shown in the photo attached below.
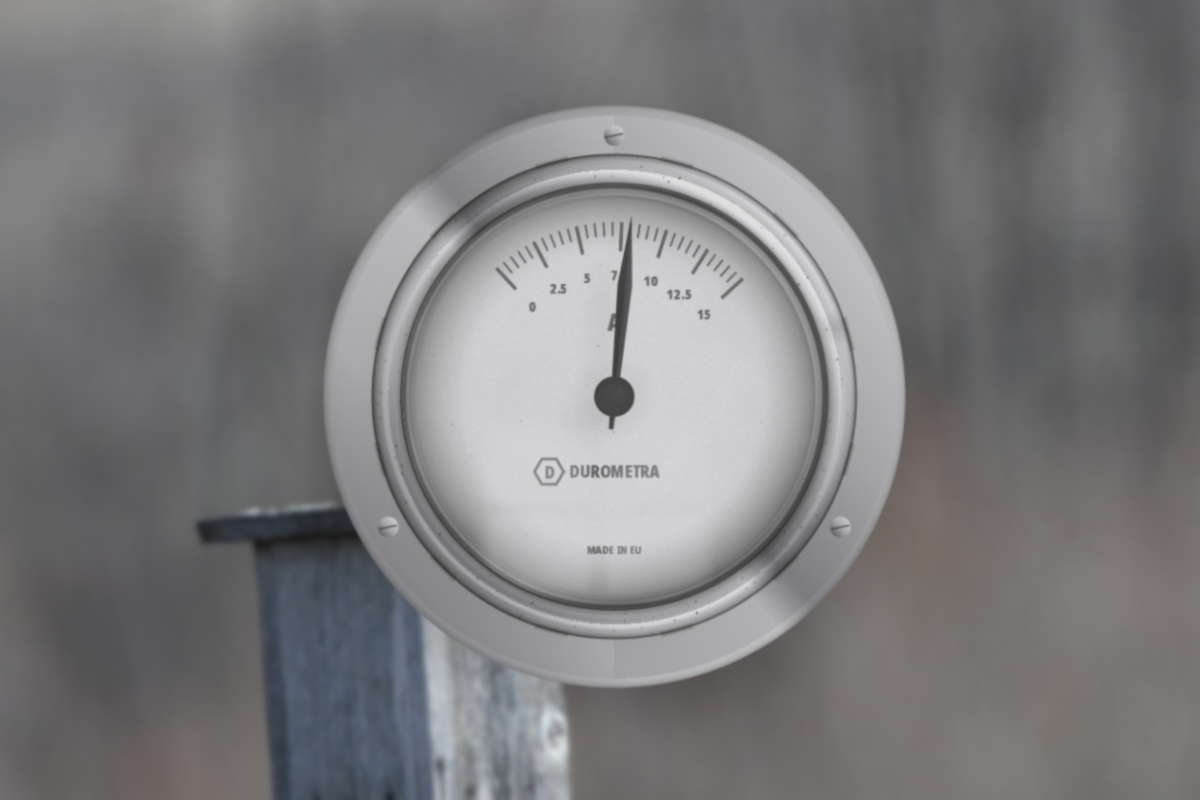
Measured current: **8** A
